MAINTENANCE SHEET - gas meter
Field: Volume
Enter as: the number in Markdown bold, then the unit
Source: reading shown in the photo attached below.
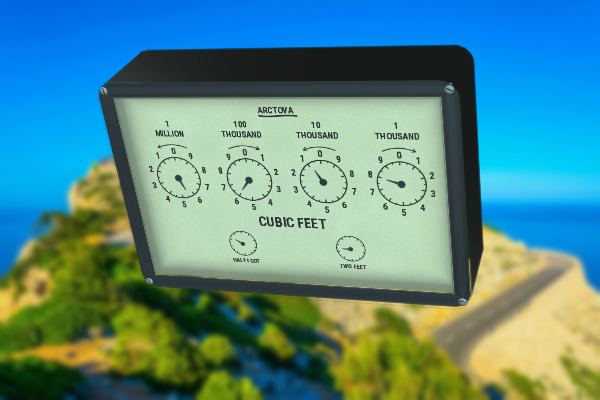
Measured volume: **560800** ft³
